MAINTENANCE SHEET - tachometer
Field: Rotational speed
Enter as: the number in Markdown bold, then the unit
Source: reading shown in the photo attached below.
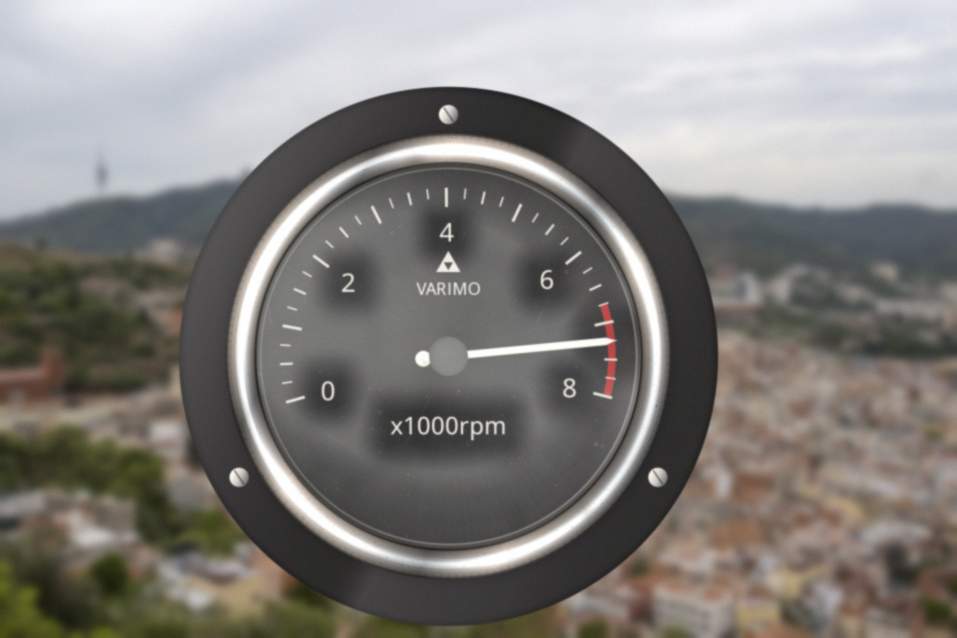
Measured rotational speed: **7250** rpm
